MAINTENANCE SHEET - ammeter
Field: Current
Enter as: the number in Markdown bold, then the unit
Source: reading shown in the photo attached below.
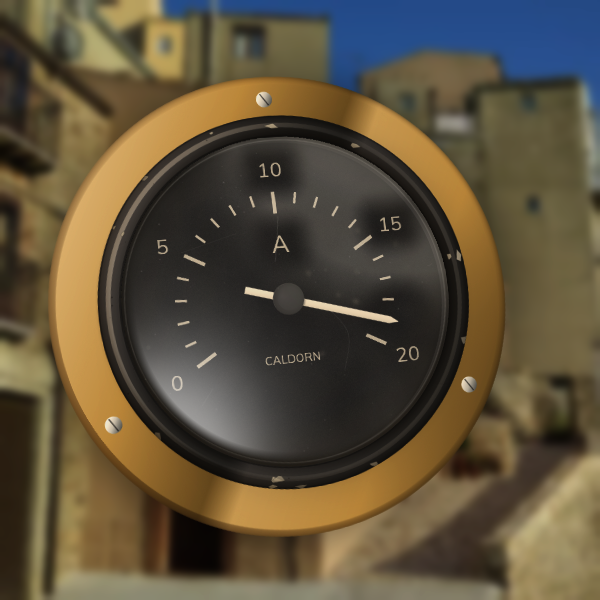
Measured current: **19** A
